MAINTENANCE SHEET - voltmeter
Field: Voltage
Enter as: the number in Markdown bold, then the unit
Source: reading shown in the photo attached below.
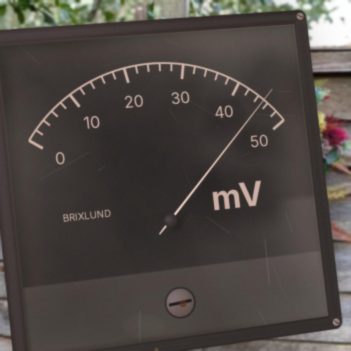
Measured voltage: **45** mV
